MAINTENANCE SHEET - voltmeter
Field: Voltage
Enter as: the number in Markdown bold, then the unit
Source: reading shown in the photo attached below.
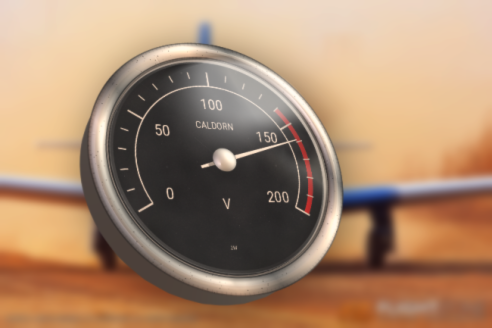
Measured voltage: **160** V
